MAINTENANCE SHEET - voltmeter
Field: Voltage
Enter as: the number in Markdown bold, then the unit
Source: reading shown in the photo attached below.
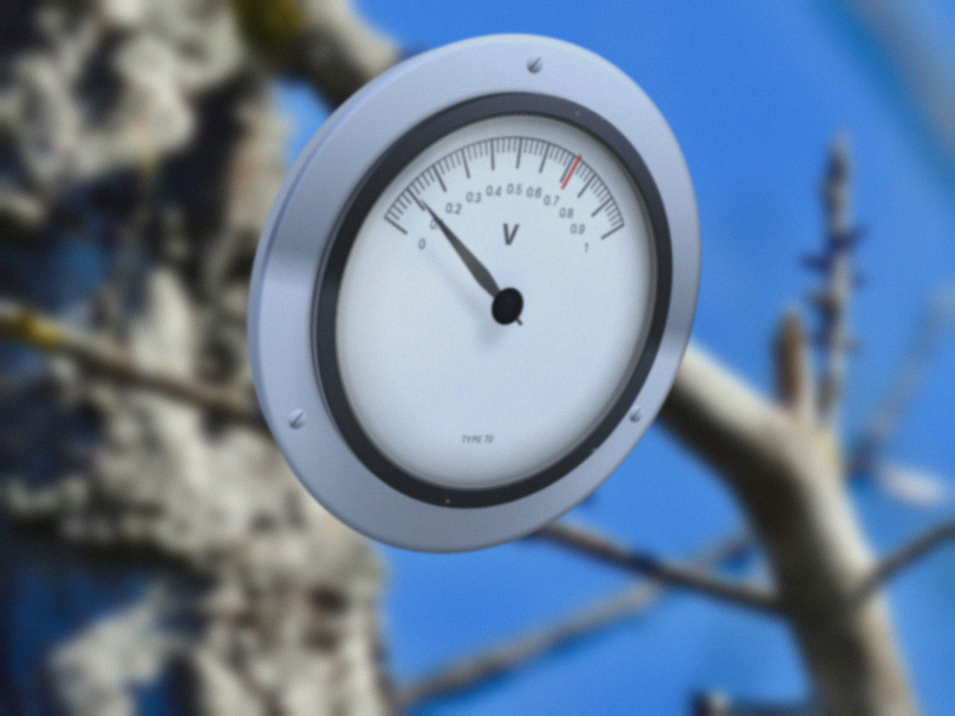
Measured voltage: **0.1** V
